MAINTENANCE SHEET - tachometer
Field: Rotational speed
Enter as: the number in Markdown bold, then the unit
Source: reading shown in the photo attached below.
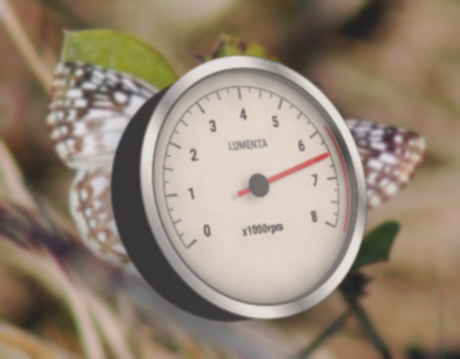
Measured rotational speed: **6500** rpm
